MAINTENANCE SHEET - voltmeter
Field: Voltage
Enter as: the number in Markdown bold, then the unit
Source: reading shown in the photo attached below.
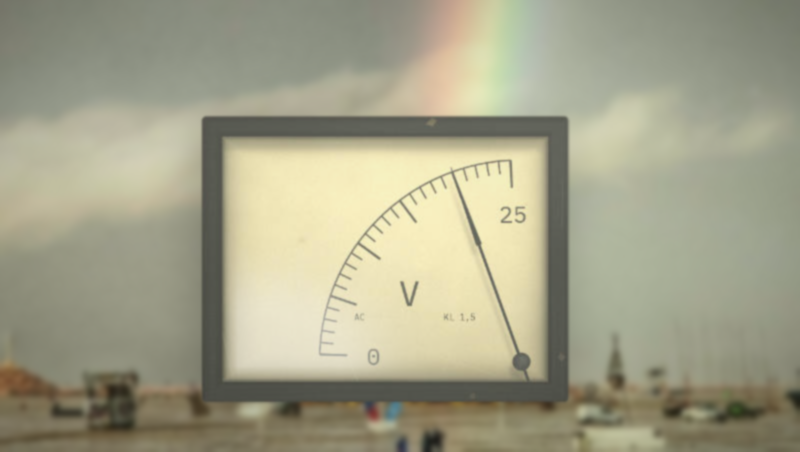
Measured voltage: **20** V
